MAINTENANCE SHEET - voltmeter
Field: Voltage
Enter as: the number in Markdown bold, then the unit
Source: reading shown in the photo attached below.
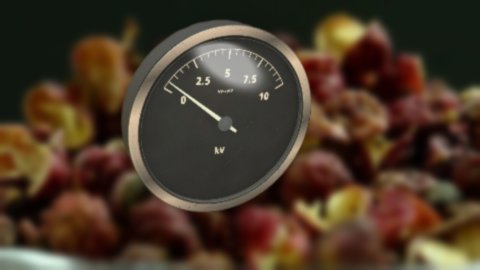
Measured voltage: **0.5** kV
